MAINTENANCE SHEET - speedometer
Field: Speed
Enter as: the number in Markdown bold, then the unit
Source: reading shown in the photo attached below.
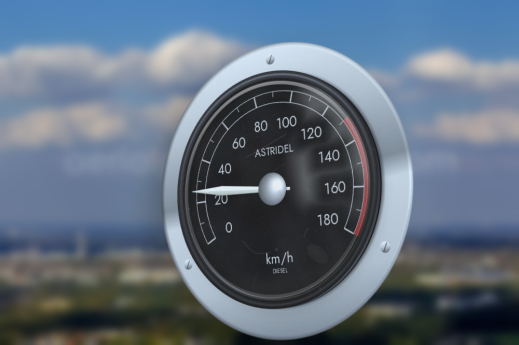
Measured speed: **25** km/h
